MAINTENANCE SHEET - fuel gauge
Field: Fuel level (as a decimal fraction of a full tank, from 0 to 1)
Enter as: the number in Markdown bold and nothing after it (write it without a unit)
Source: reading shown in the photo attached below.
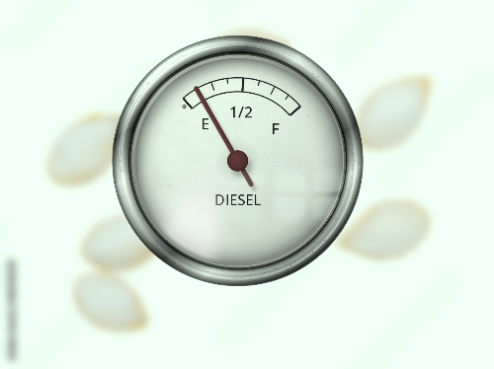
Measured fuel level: **0.125**
